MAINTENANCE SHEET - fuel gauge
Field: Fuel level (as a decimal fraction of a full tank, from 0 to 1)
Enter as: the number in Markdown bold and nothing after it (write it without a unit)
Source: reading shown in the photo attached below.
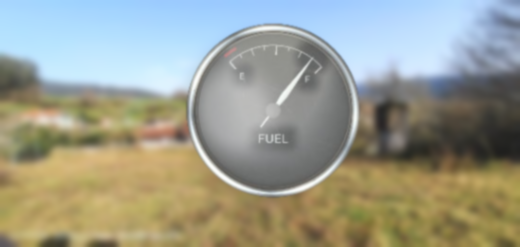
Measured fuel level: **0.875**
